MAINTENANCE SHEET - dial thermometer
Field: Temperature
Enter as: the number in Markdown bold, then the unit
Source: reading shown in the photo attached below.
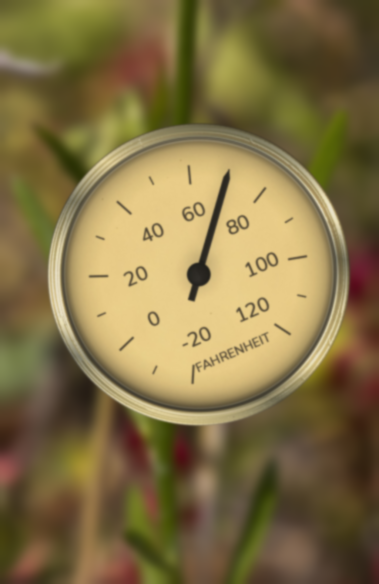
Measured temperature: **70** °F
